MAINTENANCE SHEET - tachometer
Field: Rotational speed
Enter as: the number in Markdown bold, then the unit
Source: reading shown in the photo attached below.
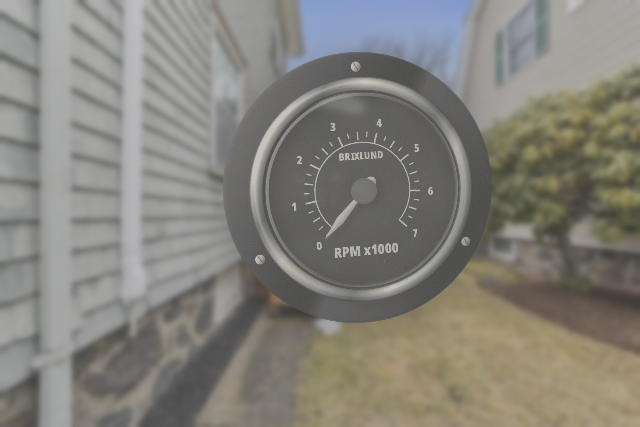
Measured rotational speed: **0** rpm
